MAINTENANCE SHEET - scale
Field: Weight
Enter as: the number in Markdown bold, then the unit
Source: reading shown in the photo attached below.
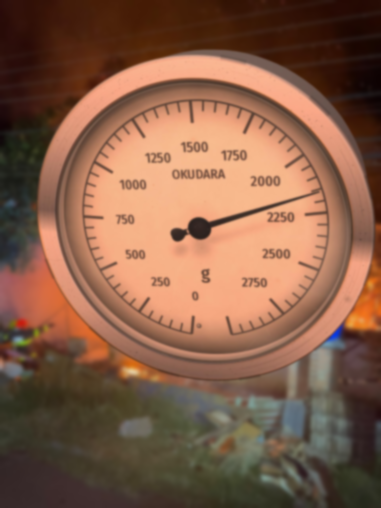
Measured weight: **2150** g
